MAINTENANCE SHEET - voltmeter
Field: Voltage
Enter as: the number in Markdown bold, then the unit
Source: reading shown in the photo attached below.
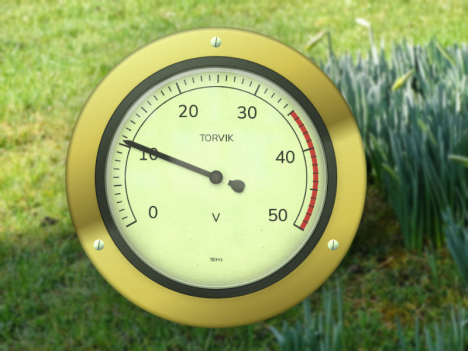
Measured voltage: **10.5** V
